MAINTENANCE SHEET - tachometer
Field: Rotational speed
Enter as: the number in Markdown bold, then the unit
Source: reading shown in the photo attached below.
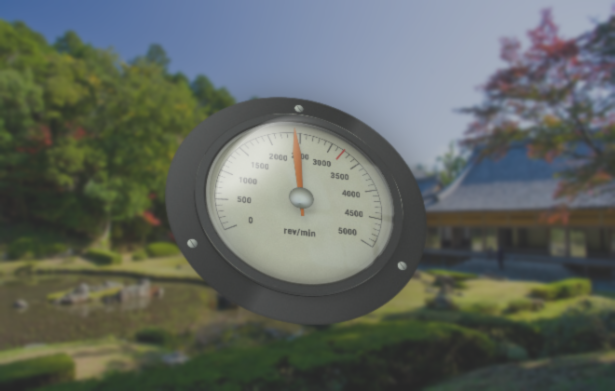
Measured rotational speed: **2400** rpm
